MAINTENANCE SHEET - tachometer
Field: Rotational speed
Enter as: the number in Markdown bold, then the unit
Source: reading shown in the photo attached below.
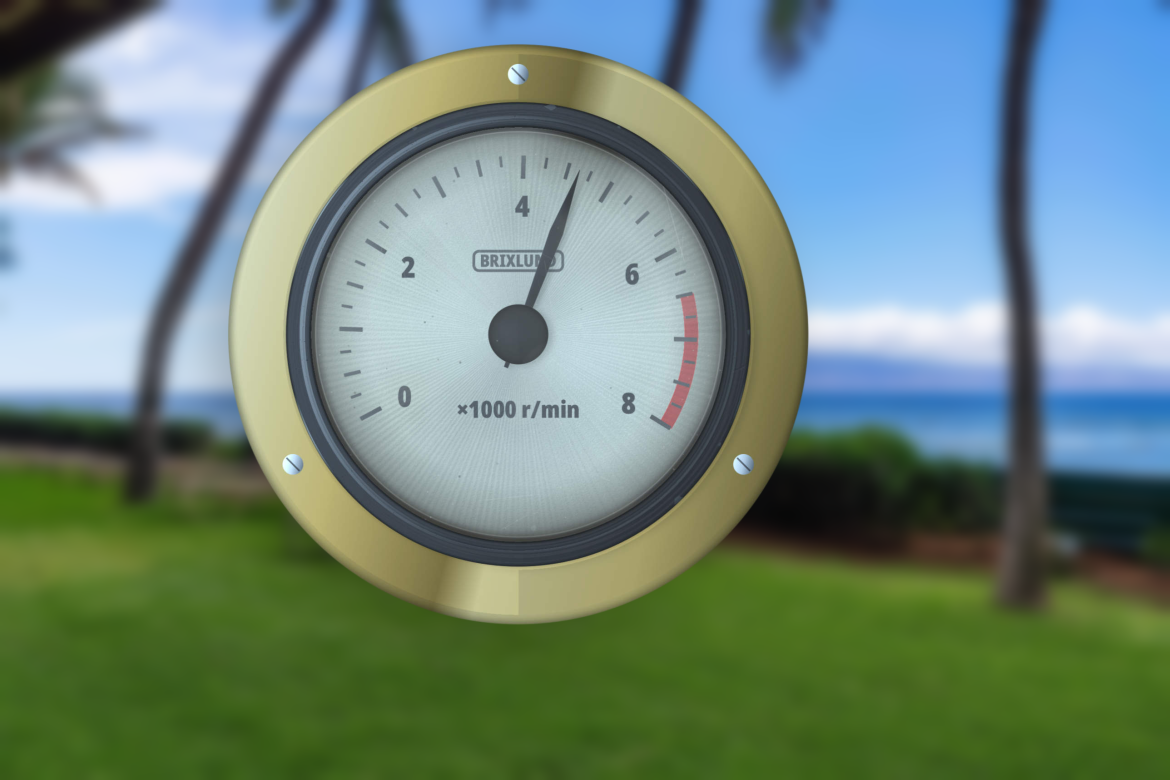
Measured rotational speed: **4625** rpm
